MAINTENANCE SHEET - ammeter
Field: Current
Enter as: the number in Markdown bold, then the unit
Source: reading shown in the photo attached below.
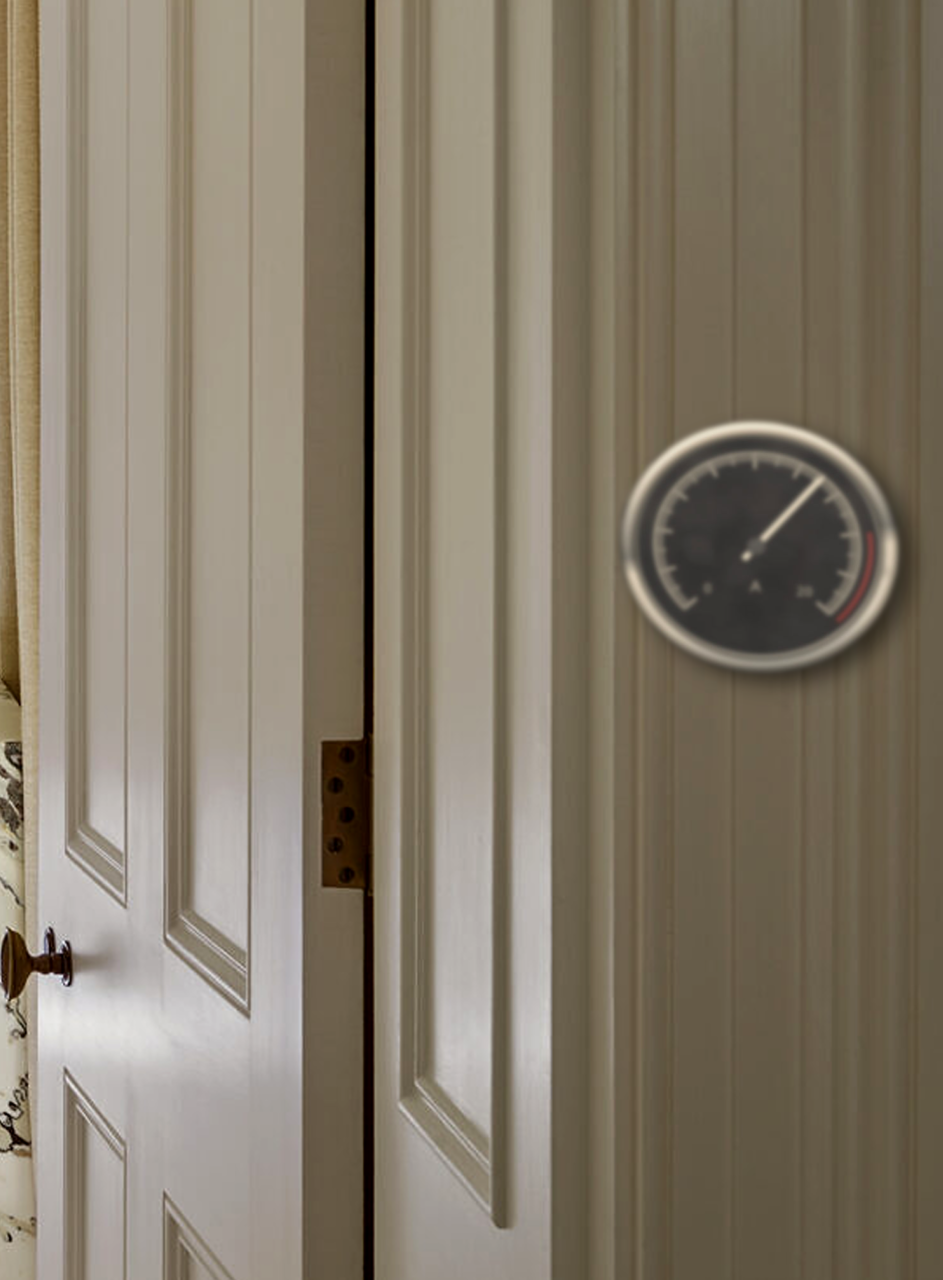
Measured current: **13** A
